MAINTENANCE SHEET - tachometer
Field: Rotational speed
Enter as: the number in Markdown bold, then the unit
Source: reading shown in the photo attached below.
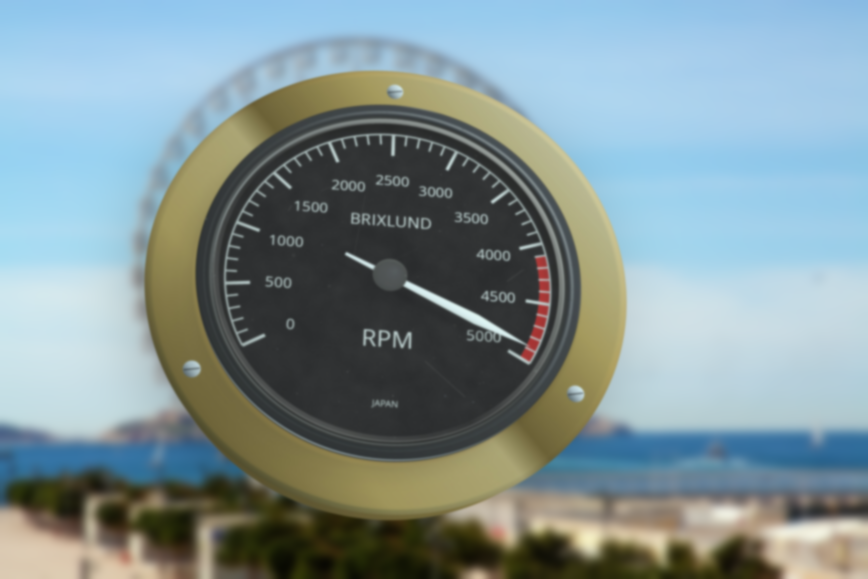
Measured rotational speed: **4900** rpm
